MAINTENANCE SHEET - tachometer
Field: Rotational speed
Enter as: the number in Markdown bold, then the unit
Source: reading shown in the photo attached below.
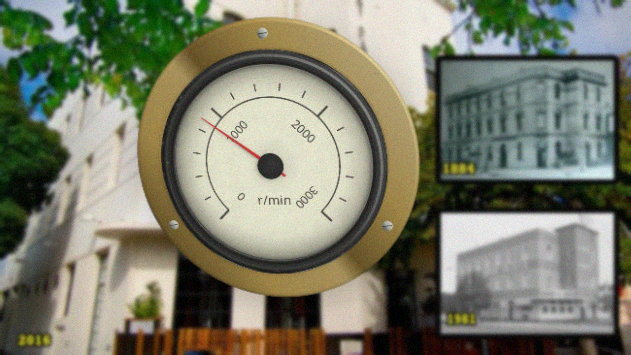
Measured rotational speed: **900** rpm
